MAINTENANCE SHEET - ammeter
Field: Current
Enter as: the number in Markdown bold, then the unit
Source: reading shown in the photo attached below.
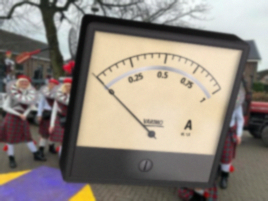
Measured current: **0** A
